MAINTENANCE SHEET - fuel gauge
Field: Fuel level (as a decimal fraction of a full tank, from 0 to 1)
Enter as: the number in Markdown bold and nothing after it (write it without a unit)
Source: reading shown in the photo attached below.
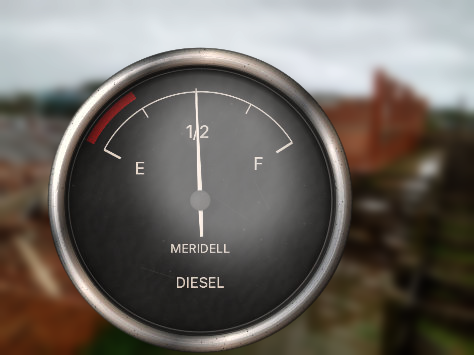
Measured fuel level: **0.5**
